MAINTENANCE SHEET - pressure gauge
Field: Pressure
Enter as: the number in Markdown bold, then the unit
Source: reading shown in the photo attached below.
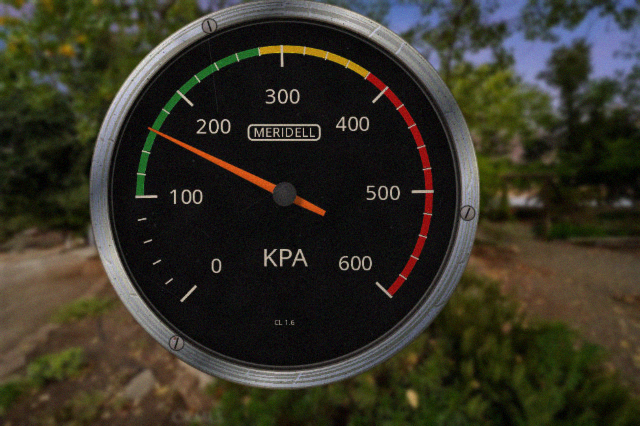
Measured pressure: **160** kPa
